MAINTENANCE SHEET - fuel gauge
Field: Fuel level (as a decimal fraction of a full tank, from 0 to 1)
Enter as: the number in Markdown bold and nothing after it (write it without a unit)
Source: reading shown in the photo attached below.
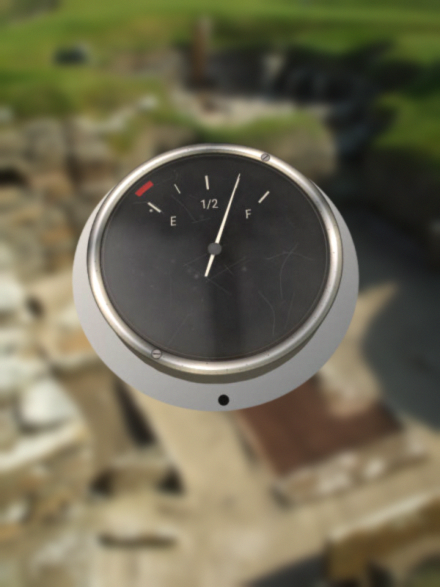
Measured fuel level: **0.75**
